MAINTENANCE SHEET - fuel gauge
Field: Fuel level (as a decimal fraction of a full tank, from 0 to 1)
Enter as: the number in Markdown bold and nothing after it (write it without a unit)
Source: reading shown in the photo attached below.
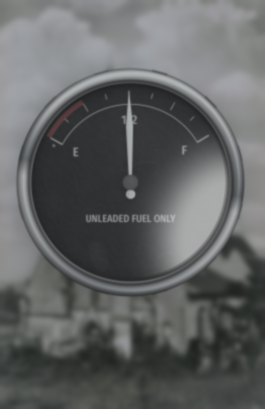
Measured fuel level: **0.5**
